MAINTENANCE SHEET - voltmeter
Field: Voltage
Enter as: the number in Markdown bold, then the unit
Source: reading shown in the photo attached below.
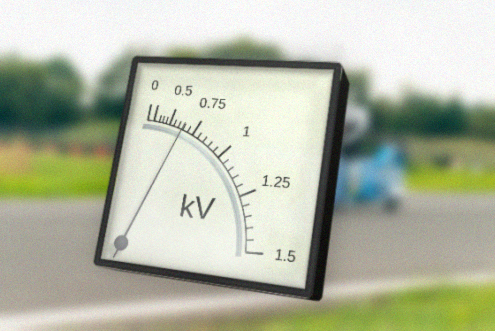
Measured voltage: **0.65** kV
